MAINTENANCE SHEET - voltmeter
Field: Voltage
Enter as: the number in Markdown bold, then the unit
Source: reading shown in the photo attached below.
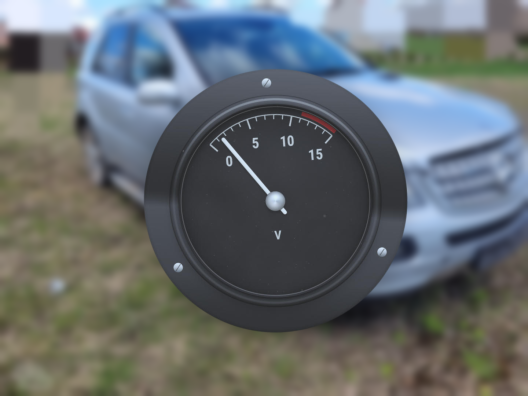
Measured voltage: **1.5** V
